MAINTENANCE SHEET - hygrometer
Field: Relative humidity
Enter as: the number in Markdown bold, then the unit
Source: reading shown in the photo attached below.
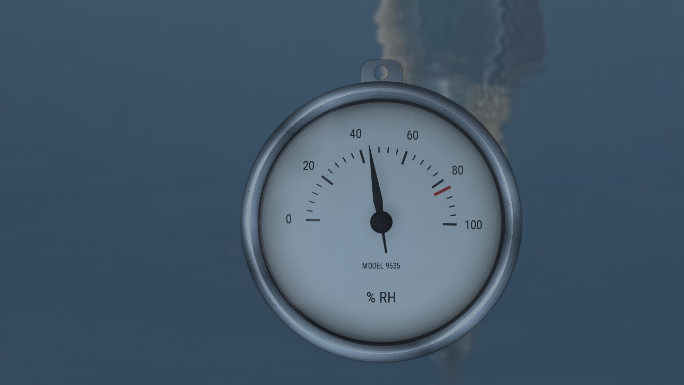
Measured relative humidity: **44** %
